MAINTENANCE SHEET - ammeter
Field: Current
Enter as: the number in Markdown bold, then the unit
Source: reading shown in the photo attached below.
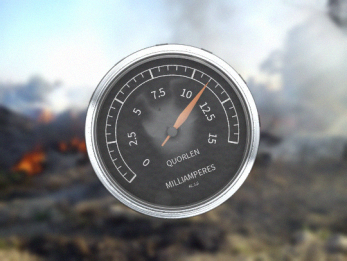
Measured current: **11** mA
